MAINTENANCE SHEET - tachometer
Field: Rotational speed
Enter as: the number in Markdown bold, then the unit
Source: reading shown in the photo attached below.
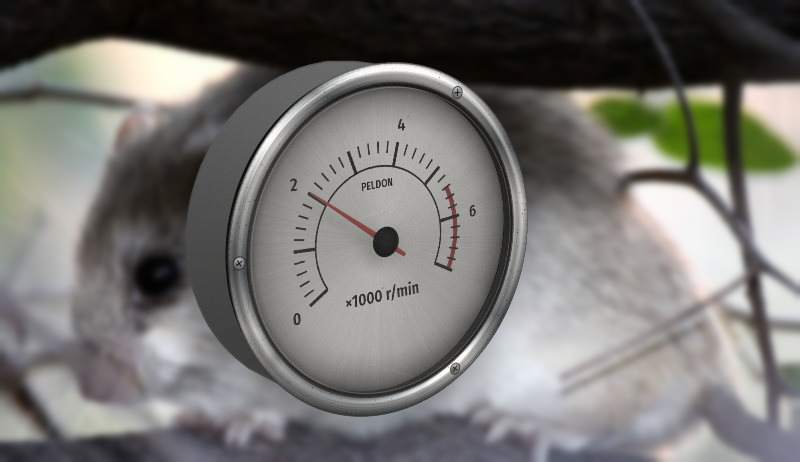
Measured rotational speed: **2000** rpm
